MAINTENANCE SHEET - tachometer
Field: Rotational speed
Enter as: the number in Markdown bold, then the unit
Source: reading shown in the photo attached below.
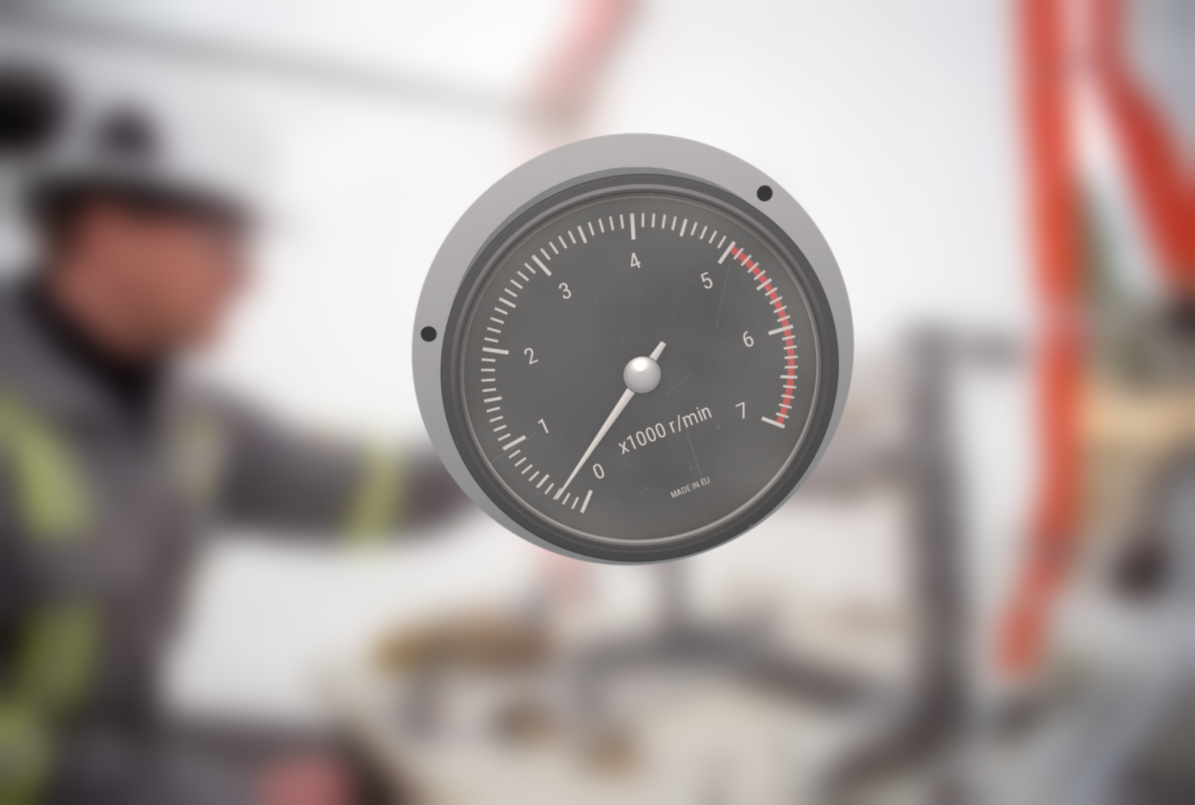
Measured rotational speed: **300** rpm
